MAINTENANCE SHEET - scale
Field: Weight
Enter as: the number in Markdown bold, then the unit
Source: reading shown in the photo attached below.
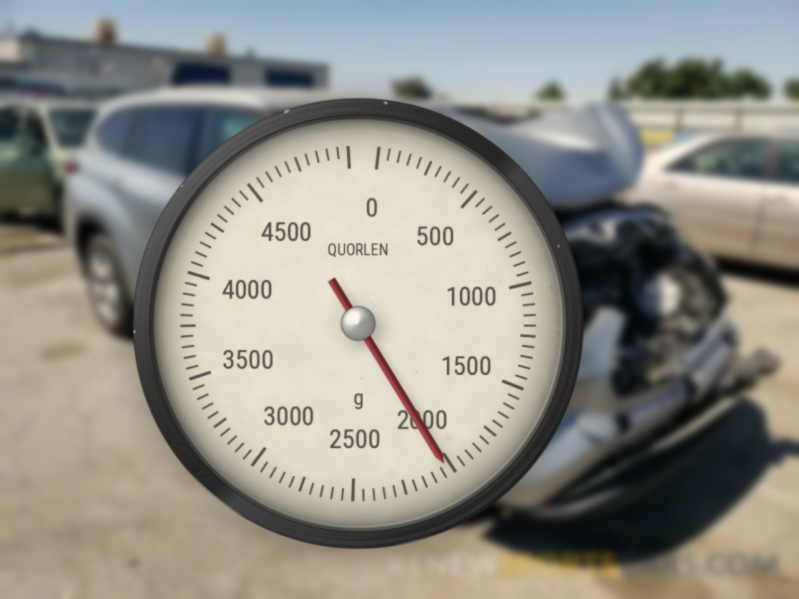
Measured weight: **2025** g
